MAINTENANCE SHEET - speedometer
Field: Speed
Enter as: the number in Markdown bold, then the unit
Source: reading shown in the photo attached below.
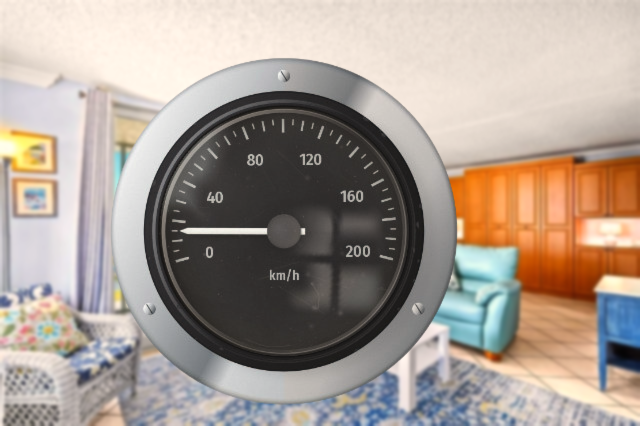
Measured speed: **15** km/h
